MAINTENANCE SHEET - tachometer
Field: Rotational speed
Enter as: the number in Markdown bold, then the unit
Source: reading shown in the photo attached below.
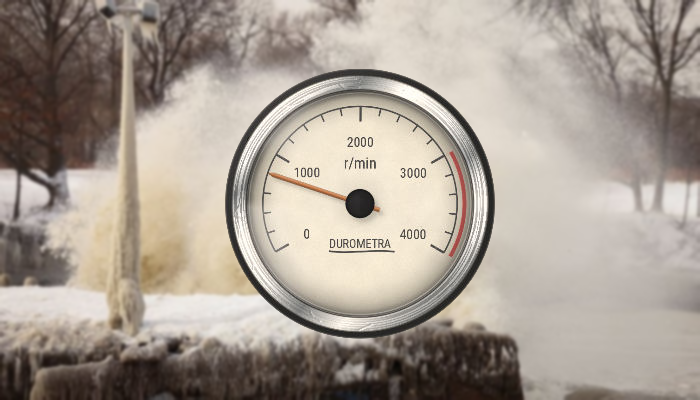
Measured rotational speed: **800** rpm
